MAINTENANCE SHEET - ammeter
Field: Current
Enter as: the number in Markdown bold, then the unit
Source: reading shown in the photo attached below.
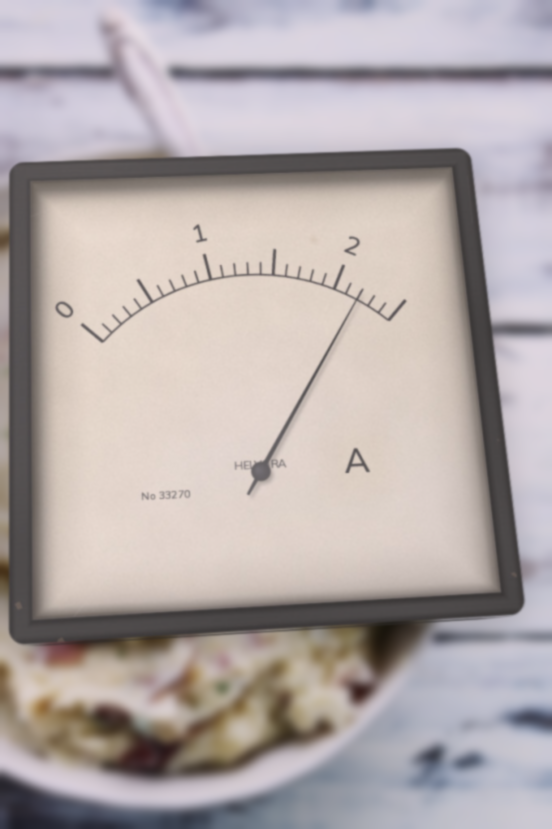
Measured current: **2.2** A
